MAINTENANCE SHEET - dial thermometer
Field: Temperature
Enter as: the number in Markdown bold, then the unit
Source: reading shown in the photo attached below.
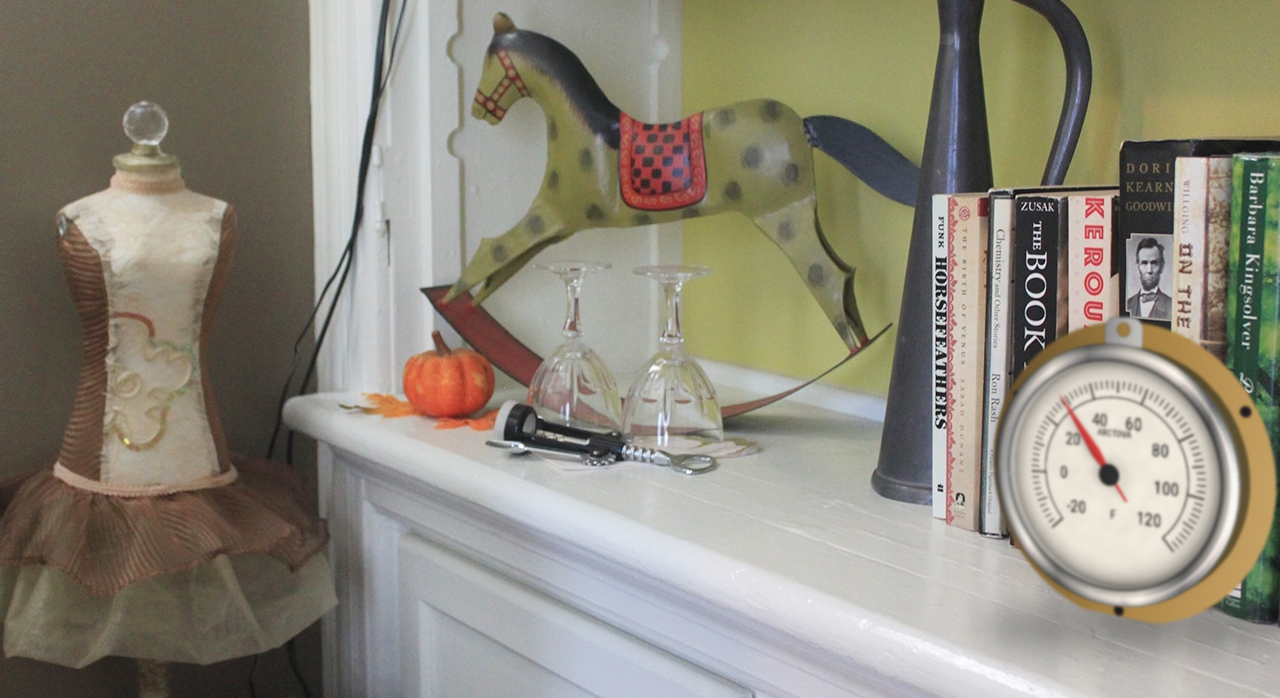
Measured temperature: **30** °F
